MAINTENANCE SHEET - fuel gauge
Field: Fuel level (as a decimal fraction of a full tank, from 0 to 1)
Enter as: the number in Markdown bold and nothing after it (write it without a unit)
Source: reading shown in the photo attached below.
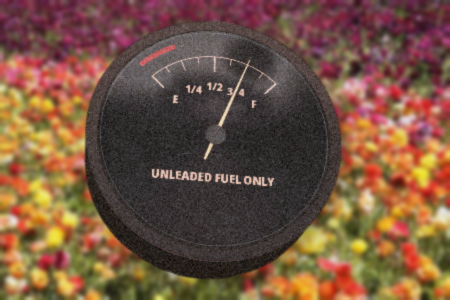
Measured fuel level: **0.75**
